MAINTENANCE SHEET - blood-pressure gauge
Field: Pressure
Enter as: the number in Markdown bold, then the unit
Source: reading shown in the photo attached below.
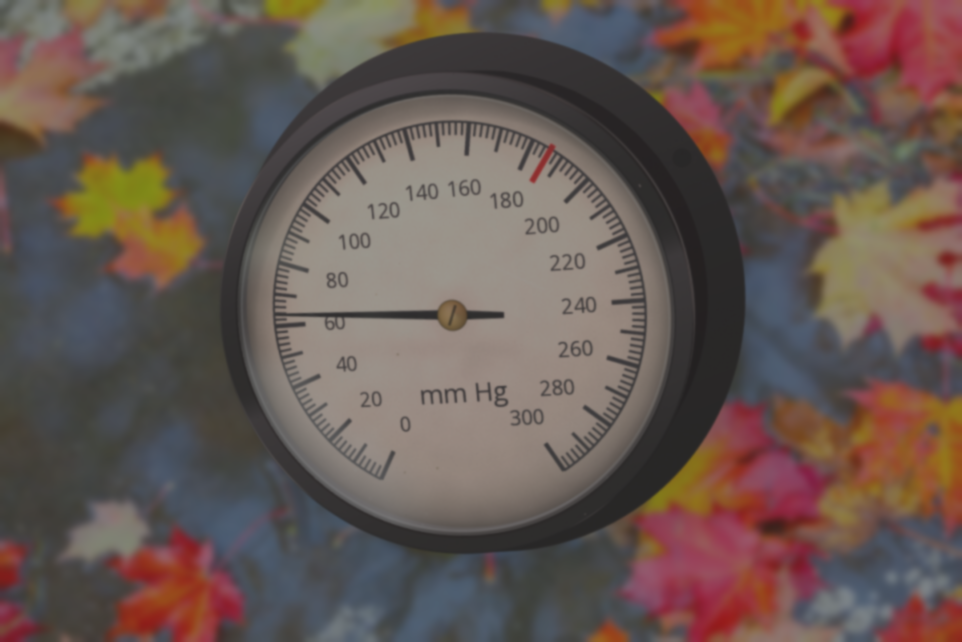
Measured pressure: **64** mmHg
